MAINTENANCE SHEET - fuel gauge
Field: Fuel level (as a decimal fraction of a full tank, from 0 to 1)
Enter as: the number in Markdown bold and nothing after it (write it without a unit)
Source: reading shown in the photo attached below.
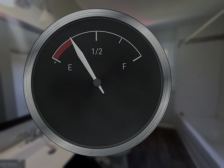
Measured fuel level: **0.25**
